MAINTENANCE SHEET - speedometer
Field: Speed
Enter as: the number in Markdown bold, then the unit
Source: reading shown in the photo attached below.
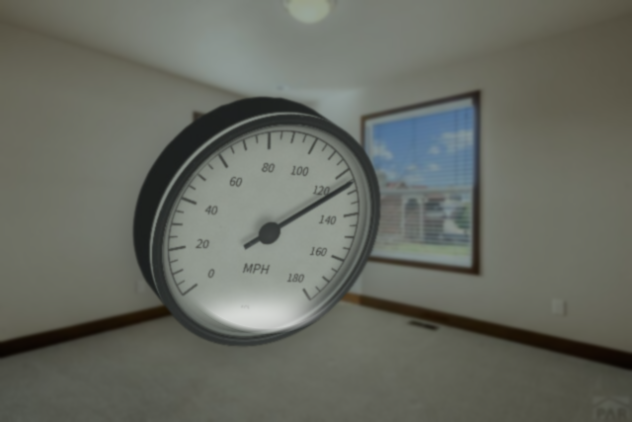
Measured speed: **125** mph
